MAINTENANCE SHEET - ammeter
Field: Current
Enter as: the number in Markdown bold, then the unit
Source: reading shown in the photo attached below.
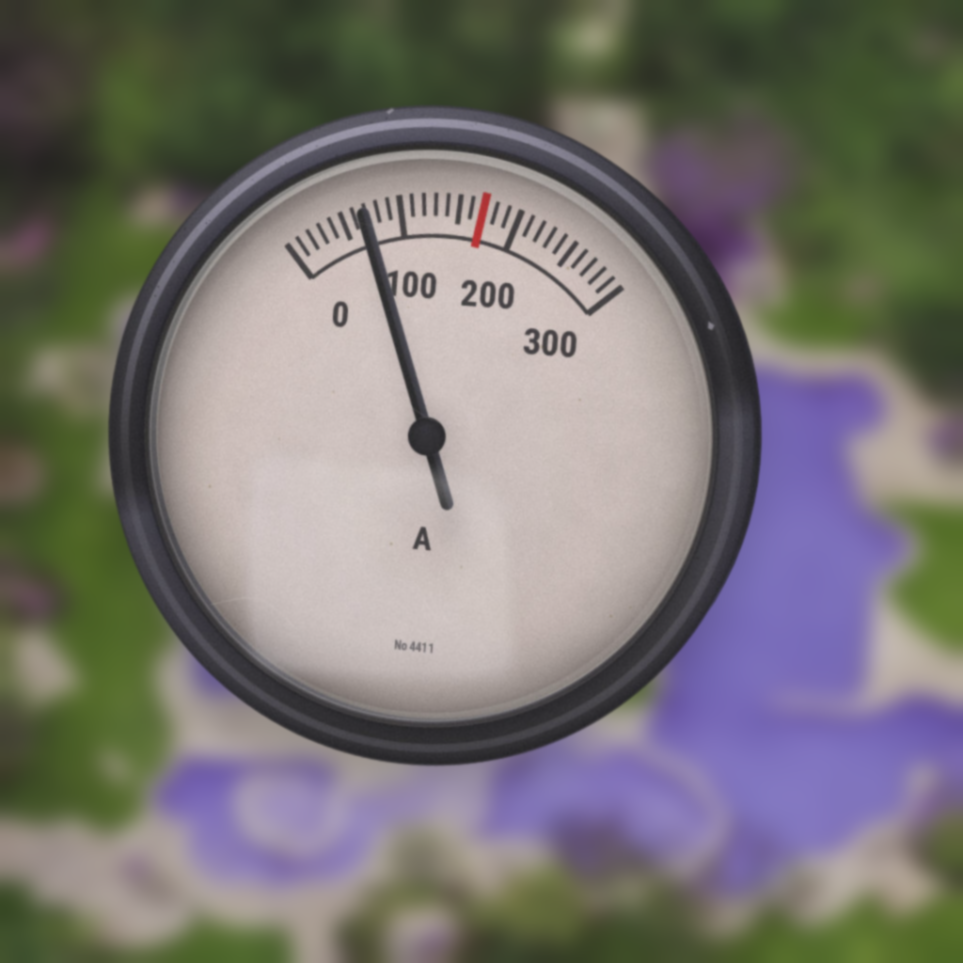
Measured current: **70** A
